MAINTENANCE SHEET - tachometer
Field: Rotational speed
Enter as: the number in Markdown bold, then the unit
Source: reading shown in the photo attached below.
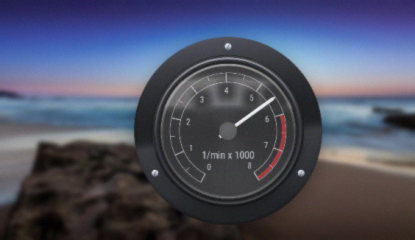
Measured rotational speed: **5500** rpm
